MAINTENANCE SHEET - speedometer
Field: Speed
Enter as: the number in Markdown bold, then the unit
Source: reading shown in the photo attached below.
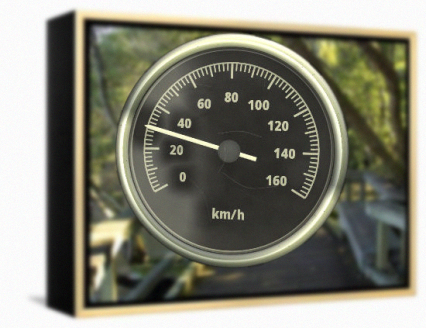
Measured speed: **30** km/h
